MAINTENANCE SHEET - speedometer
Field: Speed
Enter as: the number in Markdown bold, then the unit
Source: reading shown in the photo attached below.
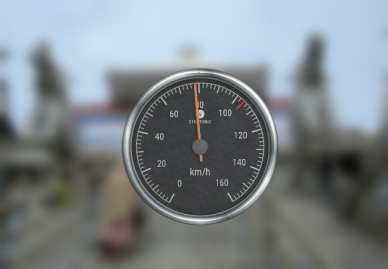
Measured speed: **78** km/h
